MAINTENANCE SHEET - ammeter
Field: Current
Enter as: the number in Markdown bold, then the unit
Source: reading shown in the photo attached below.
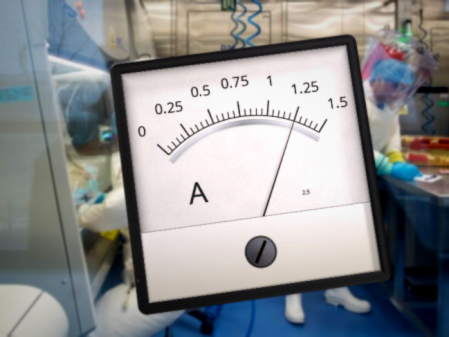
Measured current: **1.25** A
